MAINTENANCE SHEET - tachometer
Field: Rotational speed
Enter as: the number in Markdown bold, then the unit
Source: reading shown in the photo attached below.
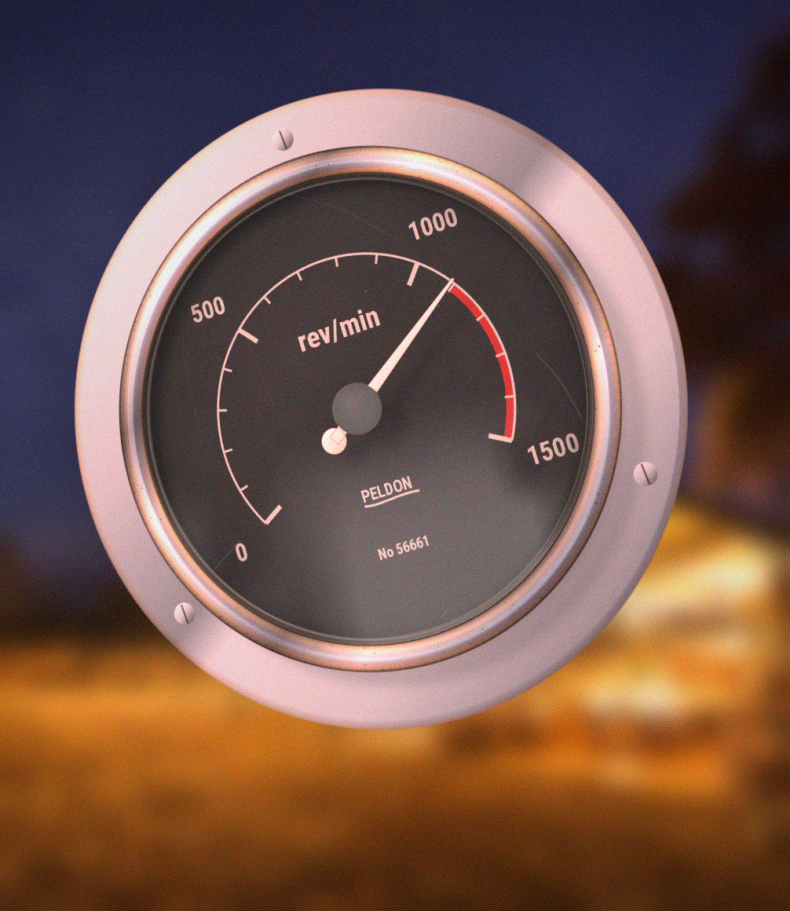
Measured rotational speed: **1100** rpm
